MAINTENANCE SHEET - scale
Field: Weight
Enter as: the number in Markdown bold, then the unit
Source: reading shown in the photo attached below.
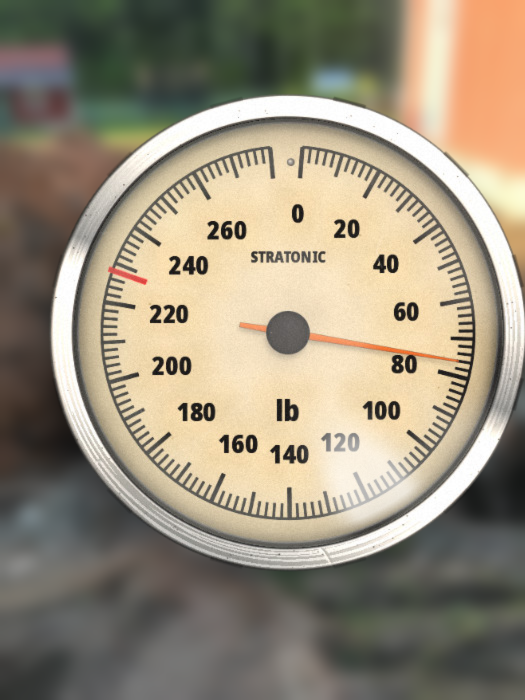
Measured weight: **76** lb
